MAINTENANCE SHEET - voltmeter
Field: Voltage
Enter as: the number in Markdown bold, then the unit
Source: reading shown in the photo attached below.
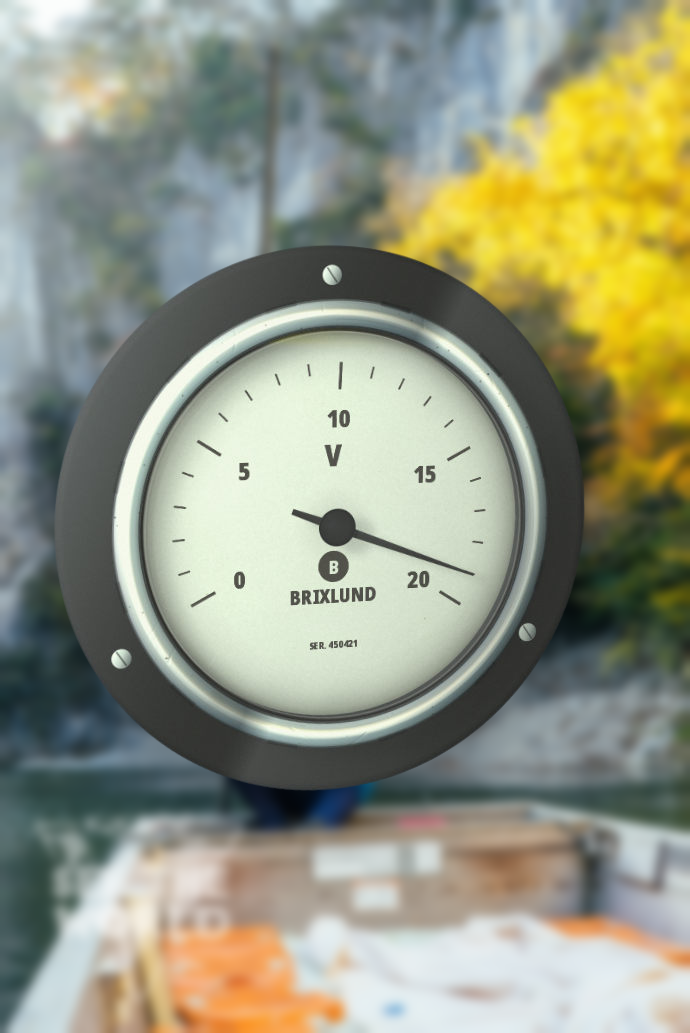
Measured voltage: **19** V
